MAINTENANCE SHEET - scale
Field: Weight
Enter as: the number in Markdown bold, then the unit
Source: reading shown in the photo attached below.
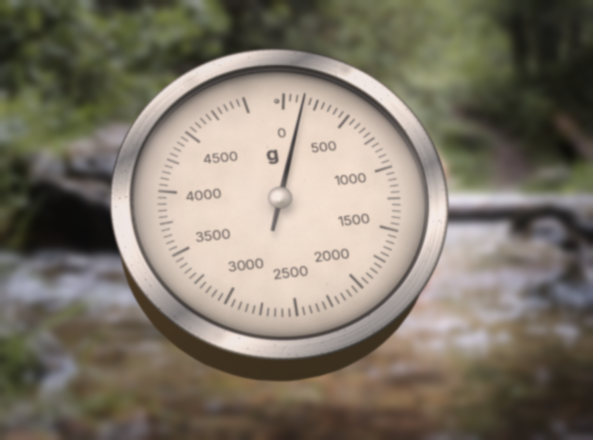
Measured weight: **150** g
